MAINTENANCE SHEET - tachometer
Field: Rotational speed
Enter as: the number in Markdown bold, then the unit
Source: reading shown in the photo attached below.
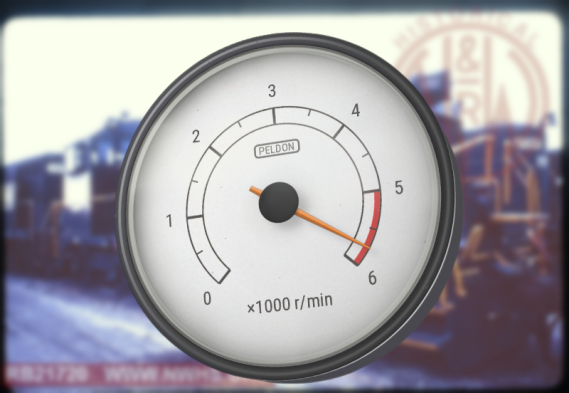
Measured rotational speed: **5750** rpm
